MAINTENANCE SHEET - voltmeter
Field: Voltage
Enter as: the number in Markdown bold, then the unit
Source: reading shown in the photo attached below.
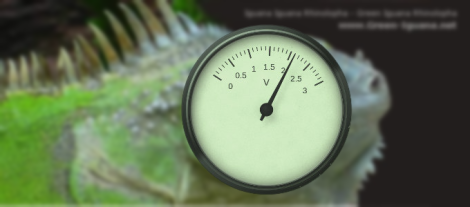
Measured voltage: **2.1** V
